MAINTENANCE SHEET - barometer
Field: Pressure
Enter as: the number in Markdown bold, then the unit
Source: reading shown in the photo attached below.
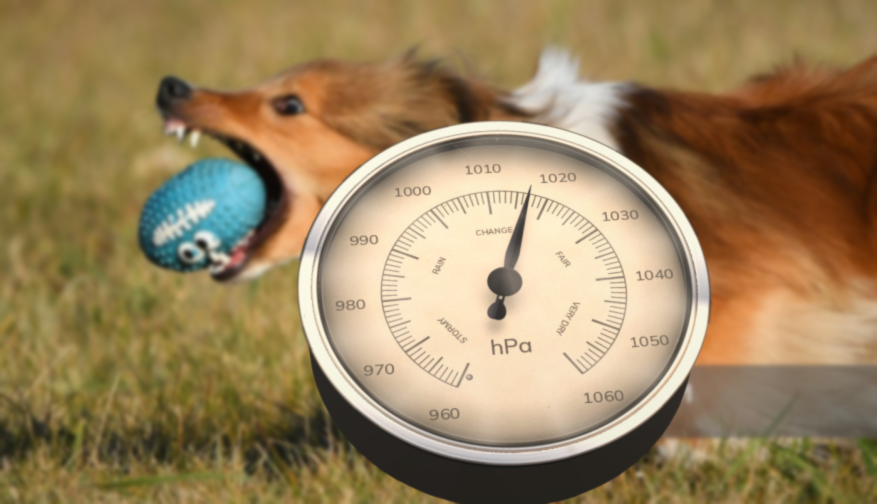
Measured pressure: **1017** hPa
